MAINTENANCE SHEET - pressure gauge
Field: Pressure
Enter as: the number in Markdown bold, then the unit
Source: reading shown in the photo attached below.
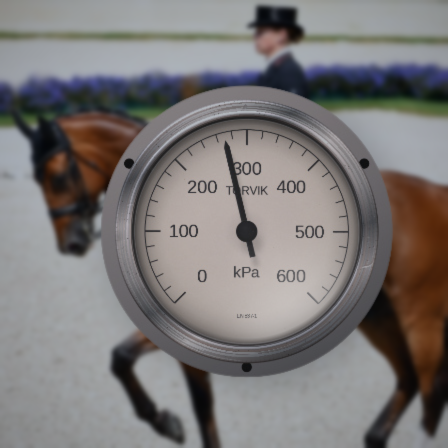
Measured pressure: **270** kPa
